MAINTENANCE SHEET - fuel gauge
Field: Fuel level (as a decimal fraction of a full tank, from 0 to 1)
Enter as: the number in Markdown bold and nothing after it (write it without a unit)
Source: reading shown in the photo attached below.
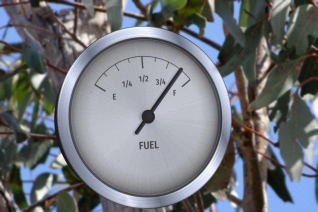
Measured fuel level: **0.875**
